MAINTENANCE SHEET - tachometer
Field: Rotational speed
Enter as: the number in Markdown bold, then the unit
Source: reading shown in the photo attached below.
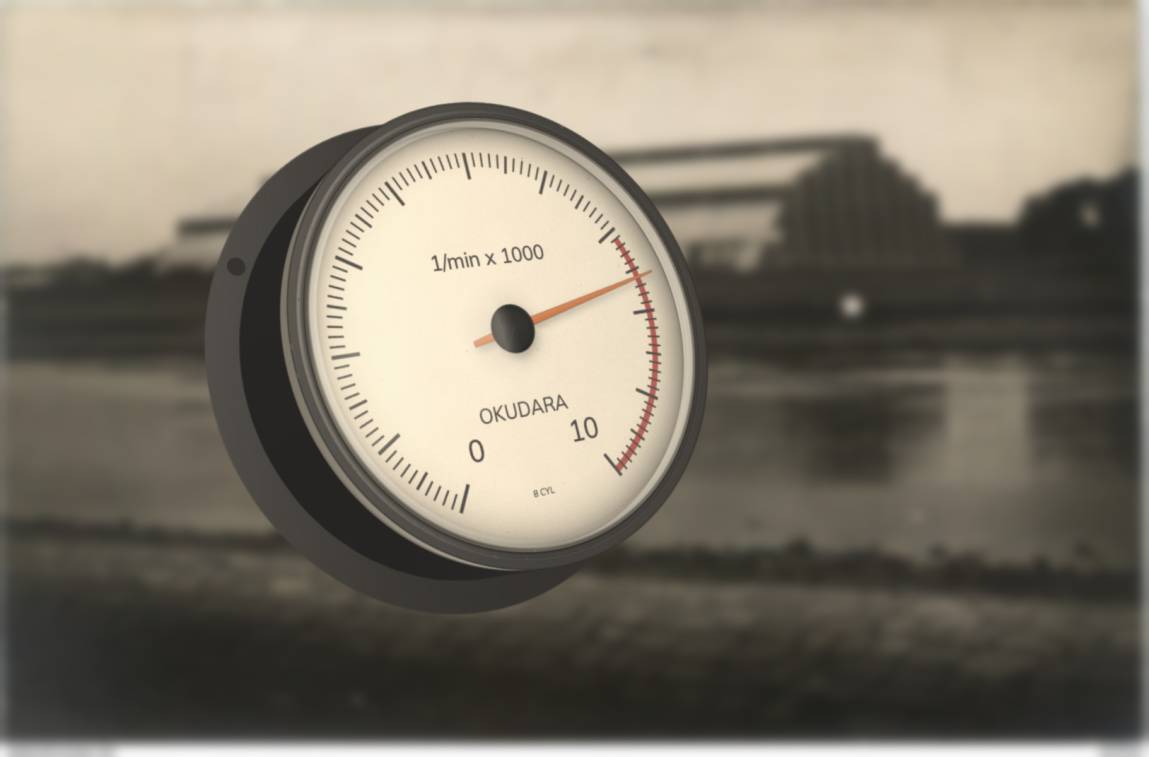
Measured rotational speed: **7600** rpm
